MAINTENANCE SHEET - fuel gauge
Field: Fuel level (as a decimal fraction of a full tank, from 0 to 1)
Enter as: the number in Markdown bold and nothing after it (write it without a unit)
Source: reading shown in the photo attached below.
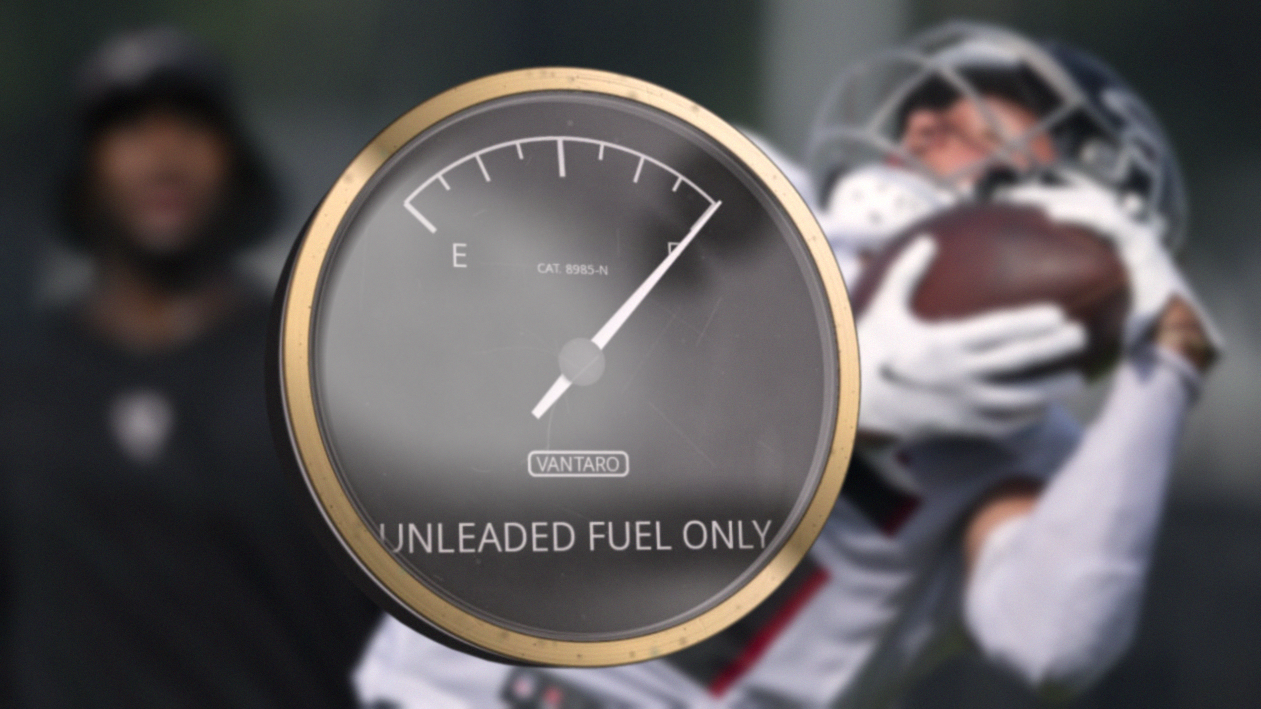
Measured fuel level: **1**
